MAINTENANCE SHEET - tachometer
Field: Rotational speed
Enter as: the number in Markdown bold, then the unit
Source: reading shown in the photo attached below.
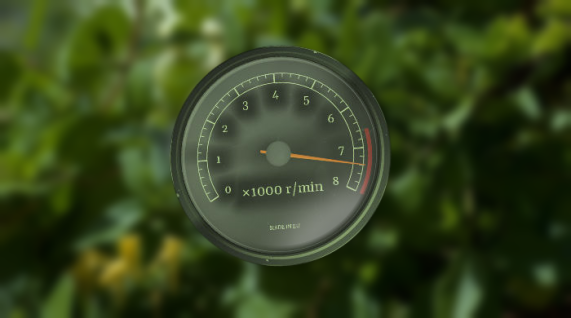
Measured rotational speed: **7400** rpm
